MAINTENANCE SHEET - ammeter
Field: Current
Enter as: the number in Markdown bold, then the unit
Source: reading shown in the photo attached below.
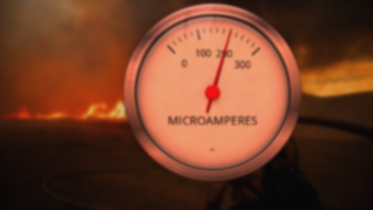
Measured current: **200** µA
